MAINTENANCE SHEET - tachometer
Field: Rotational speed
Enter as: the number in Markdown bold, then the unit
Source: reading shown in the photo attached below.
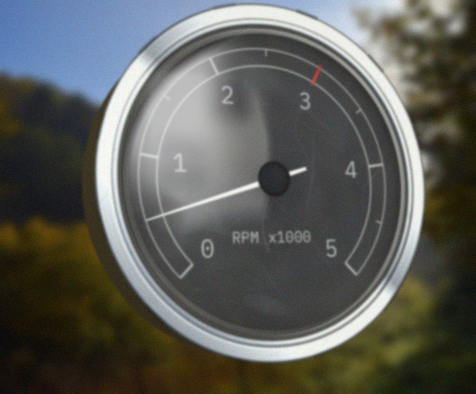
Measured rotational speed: **500** rpm
